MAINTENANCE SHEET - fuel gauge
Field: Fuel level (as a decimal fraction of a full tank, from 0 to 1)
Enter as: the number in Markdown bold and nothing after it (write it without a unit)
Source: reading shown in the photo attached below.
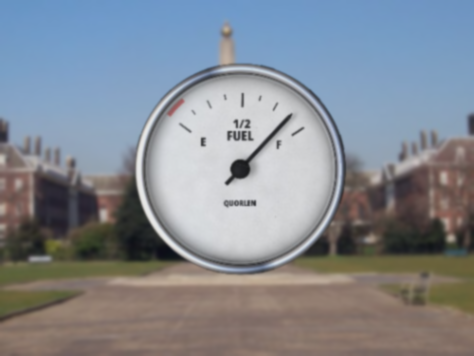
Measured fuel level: **0.875**
